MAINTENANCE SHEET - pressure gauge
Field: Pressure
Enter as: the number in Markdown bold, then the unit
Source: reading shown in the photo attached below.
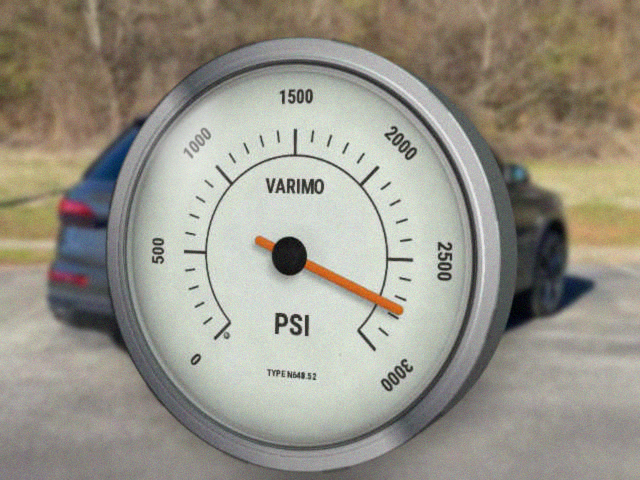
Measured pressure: **2750** psi
